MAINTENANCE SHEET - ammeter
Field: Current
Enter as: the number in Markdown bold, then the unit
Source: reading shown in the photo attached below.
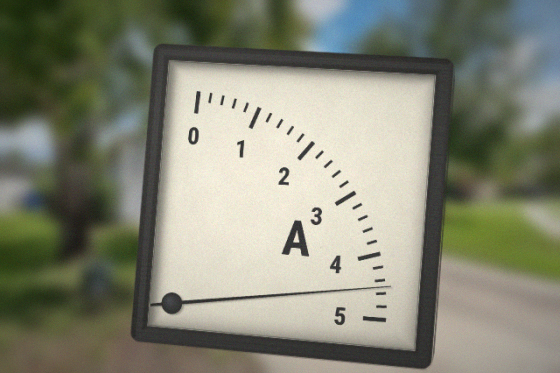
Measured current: **4.5** A
